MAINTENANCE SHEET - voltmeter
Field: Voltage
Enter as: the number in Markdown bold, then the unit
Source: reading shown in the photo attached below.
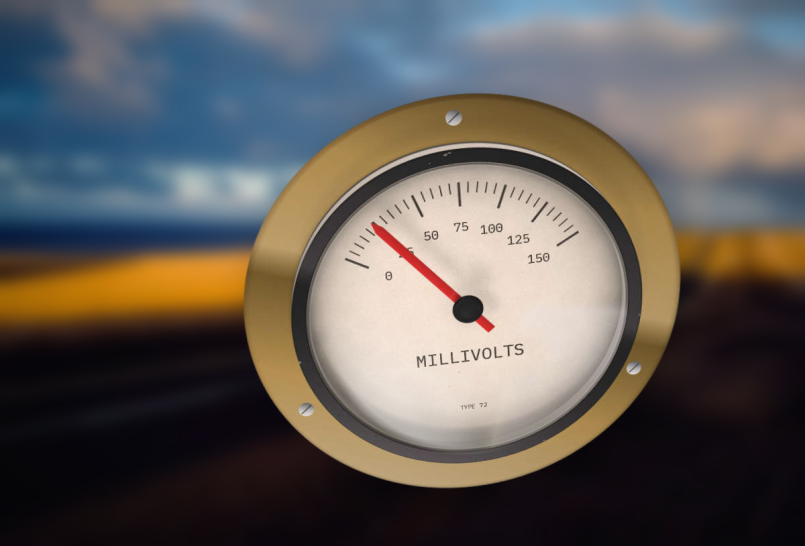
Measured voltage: **25** mV
